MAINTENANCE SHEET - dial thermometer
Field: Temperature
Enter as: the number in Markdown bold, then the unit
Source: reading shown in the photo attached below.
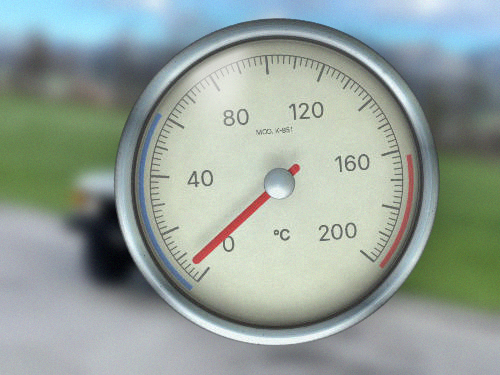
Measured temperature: **6** °C
